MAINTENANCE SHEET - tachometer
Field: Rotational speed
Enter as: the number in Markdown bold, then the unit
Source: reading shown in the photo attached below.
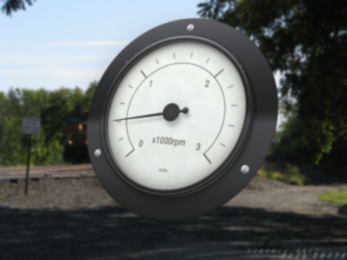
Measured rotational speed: **400** rpm
